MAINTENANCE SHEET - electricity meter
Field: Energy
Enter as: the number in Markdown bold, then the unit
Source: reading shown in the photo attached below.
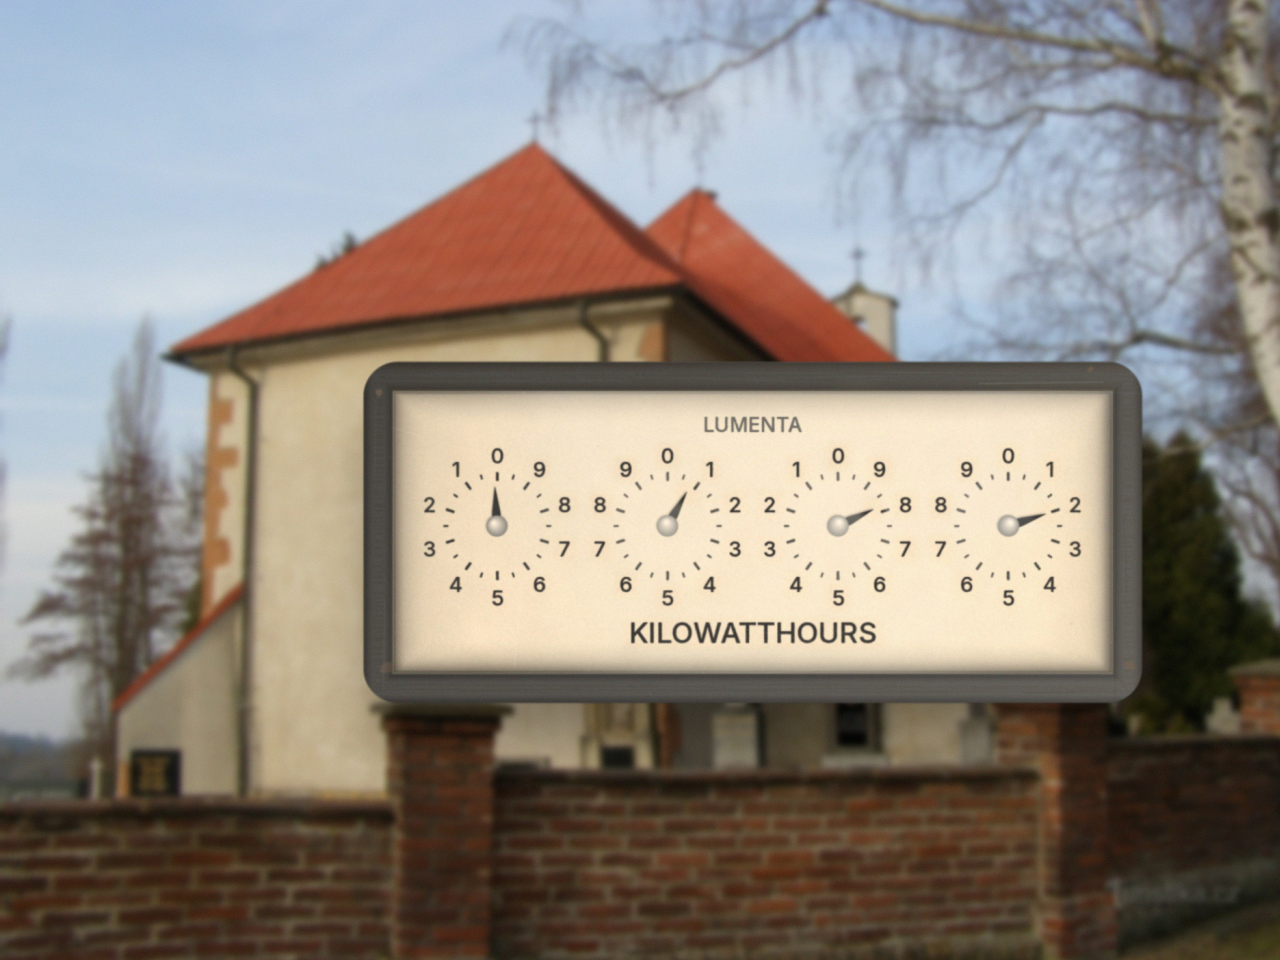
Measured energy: **82** kWh
